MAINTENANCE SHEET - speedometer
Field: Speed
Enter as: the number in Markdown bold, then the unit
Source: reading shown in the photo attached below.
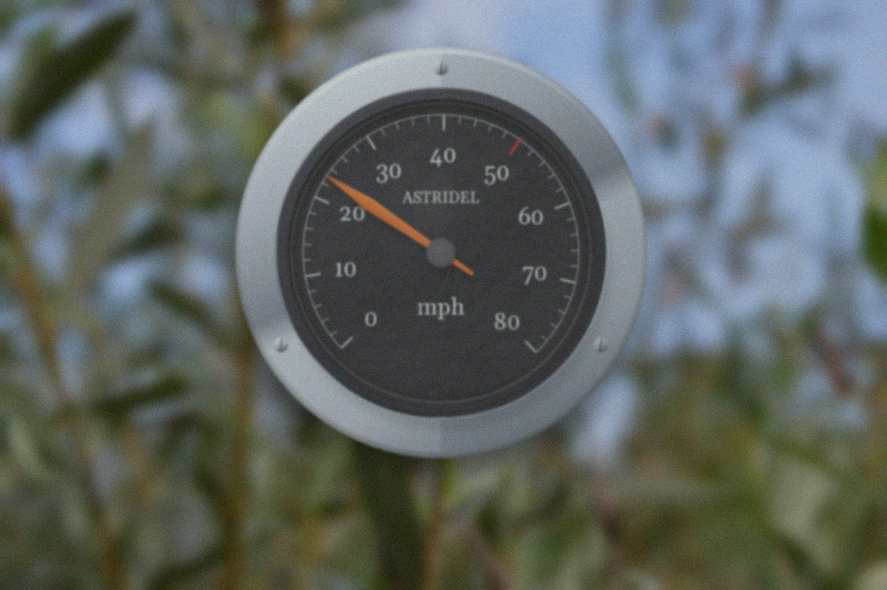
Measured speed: **23** mph
